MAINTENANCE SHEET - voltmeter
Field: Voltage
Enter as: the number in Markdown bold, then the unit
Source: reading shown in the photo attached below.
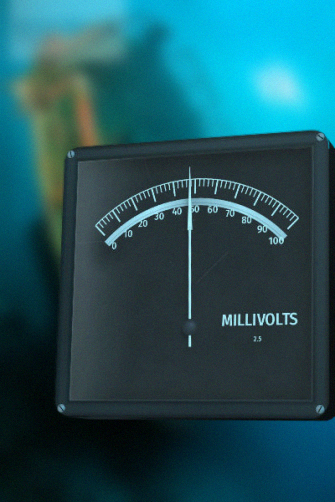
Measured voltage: **48** mV
